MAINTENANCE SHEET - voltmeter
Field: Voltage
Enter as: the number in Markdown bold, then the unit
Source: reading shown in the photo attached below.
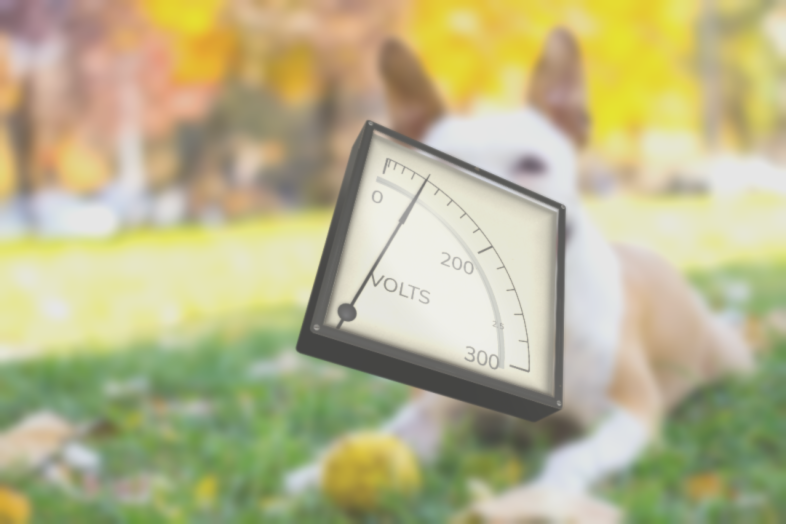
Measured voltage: **100** V
